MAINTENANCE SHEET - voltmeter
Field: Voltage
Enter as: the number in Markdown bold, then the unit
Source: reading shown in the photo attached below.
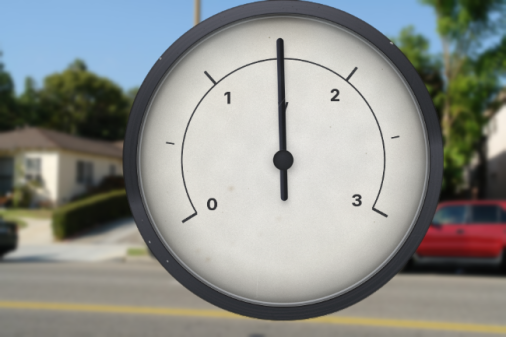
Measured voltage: **1.5** V
